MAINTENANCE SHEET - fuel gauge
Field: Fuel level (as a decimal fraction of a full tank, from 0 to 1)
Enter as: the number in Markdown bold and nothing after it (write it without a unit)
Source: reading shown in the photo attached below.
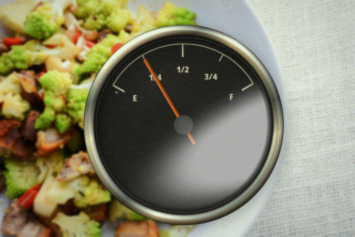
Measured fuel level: **0.25**
